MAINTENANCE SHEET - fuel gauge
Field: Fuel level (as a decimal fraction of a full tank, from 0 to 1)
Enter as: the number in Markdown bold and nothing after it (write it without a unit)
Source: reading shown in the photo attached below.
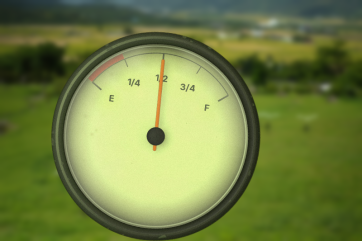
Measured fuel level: **0.5**
